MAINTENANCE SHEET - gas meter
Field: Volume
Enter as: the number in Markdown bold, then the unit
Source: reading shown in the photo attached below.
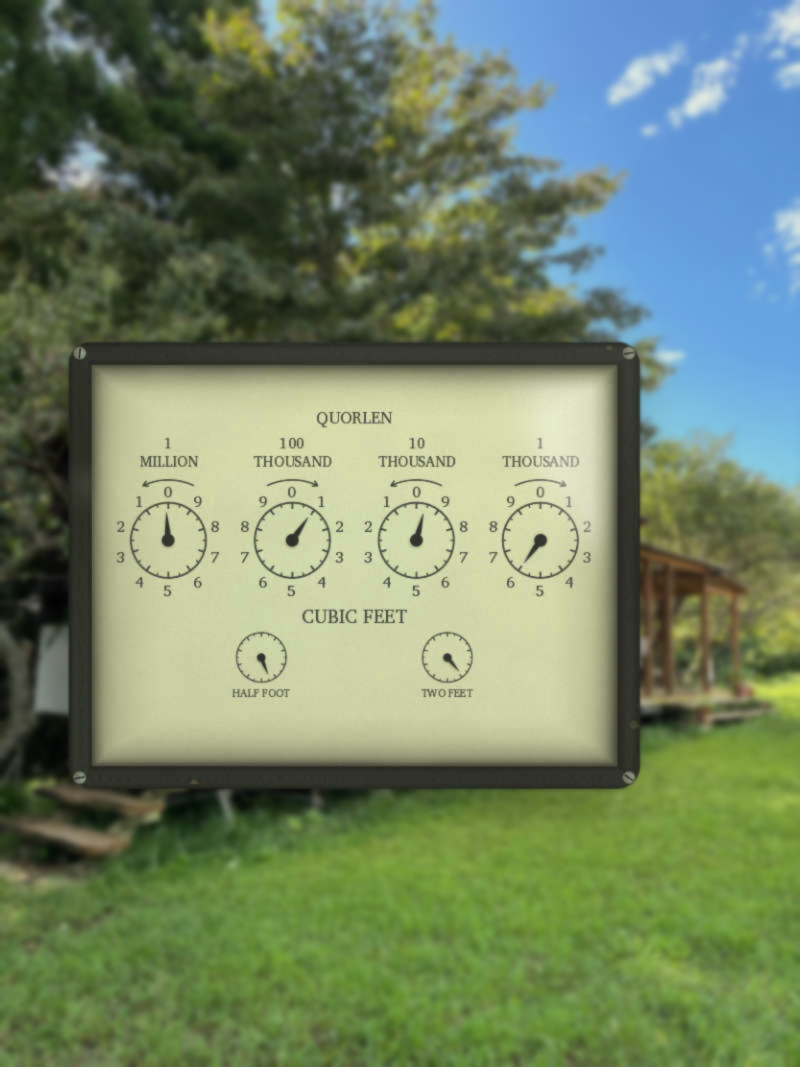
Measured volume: **9600** ft³
